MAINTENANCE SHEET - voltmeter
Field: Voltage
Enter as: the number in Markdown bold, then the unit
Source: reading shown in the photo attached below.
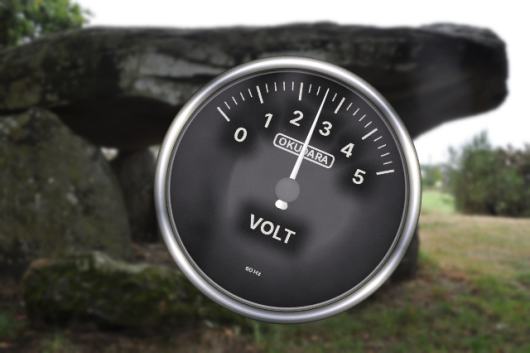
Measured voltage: **2.6** V
